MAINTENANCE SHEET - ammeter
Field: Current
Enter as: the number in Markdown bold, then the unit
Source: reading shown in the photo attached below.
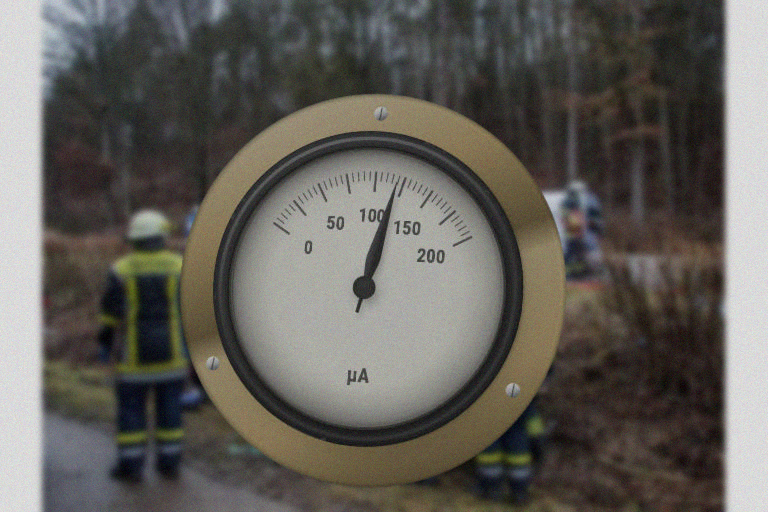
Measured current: **120** µA
